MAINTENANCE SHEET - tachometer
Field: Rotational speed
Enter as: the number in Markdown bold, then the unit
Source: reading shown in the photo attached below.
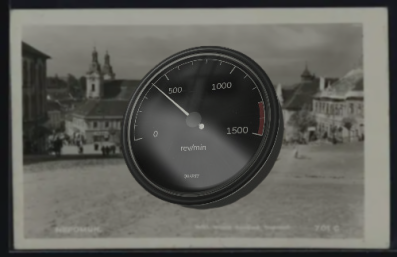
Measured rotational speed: **400** rpm
